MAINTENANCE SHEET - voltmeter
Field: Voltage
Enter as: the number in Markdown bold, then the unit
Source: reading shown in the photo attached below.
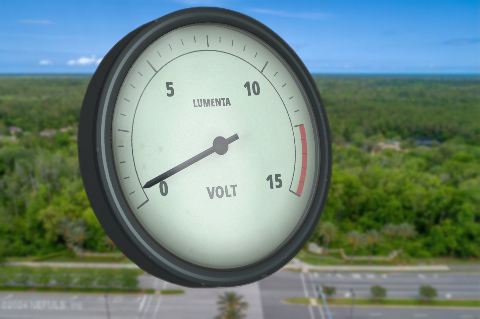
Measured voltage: **0.5** V
